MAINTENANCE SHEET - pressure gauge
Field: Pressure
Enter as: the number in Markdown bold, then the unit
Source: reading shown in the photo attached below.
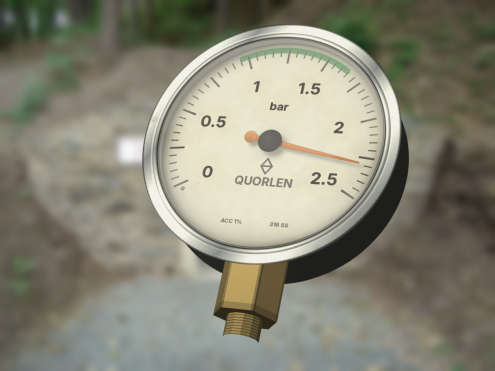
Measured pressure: **2.3** bar
